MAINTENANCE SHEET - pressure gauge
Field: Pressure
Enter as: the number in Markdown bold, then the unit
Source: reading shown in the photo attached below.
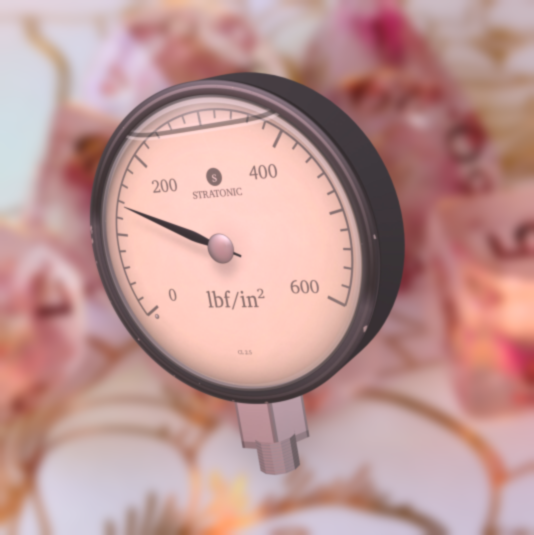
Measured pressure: **140** psi
